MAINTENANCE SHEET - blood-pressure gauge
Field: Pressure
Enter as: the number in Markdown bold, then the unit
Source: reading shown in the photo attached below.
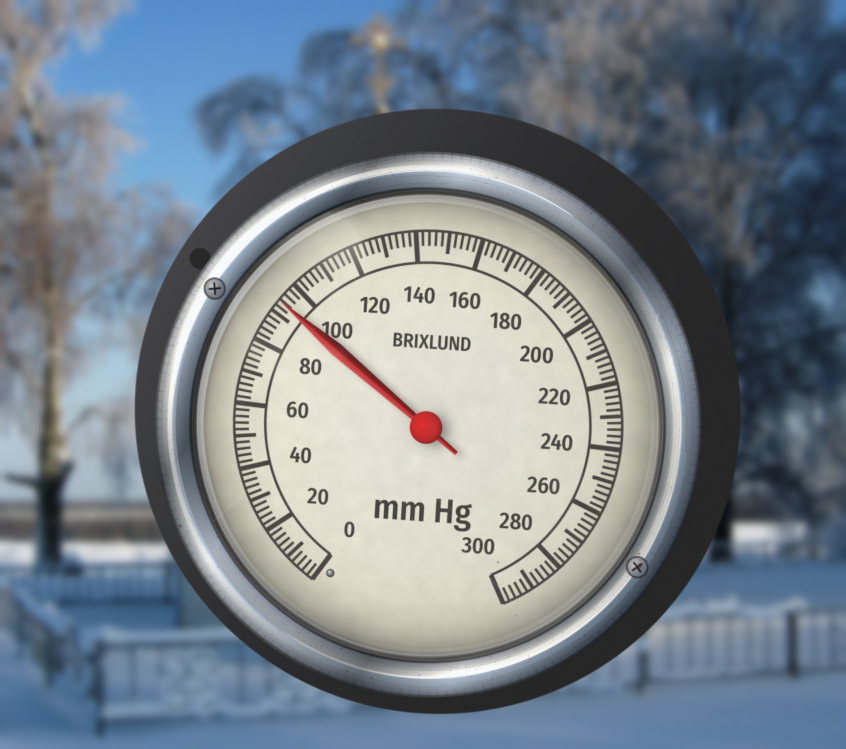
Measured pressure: **94** mmHg
